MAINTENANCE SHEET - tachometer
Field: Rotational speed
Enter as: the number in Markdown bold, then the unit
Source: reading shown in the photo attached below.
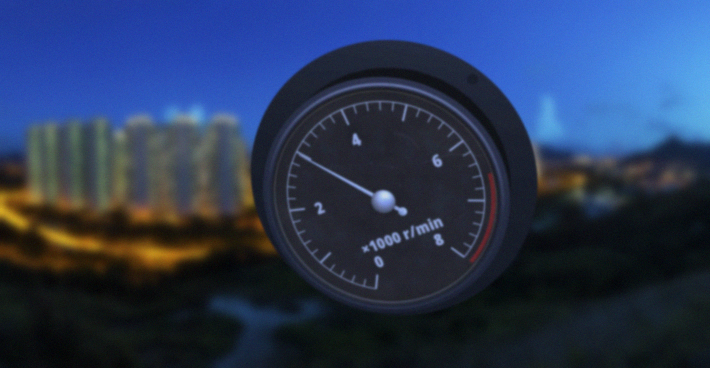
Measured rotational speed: **3000** rpm
